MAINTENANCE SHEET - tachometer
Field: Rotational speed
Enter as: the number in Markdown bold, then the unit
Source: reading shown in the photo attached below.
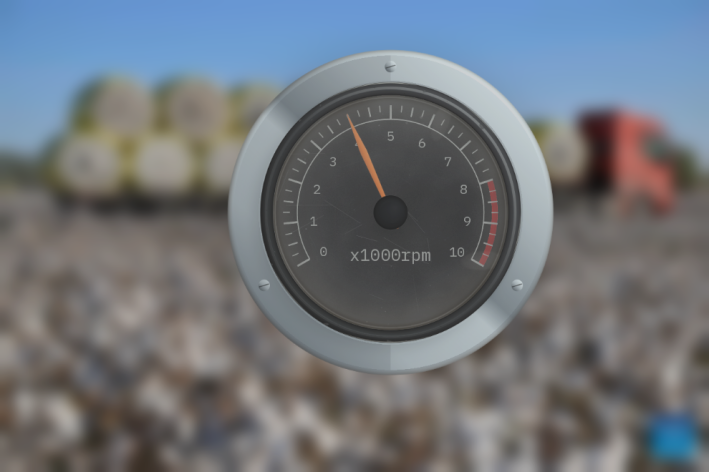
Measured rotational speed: **4000** rpm
